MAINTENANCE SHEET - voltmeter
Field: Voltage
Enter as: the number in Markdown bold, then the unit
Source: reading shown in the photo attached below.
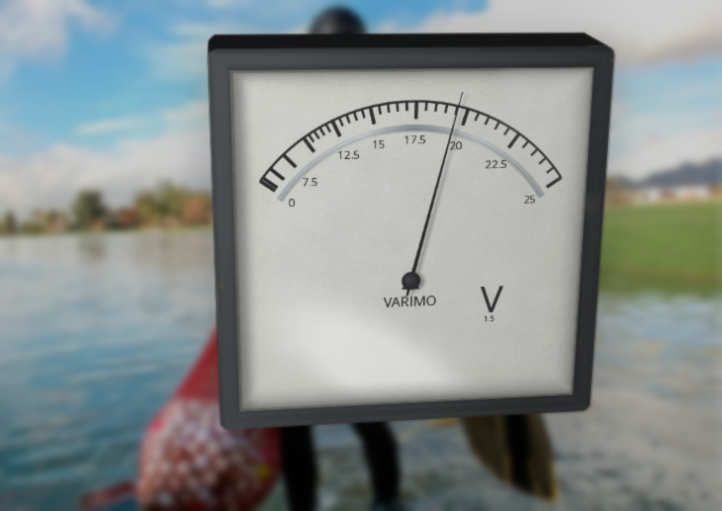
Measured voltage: **19.5** V
